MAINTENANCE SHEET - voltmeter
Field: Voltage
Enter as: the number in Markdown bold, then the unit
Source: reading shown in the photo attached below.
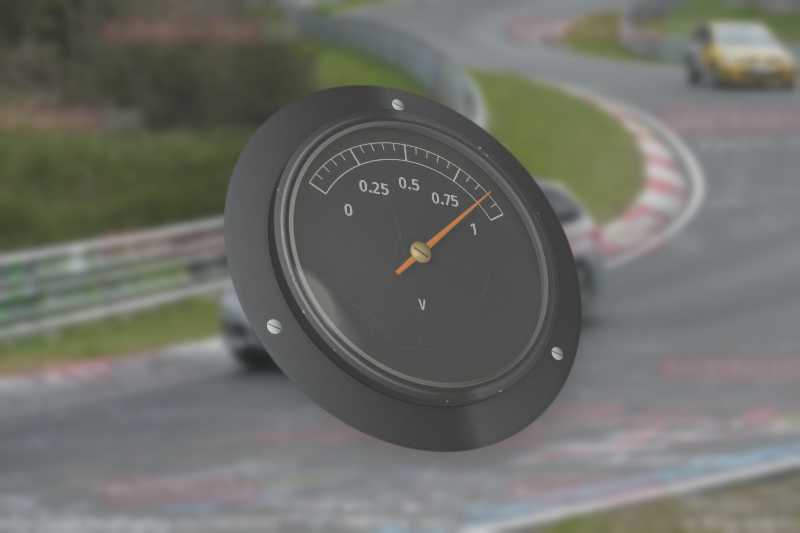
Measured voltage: **0.9** V
